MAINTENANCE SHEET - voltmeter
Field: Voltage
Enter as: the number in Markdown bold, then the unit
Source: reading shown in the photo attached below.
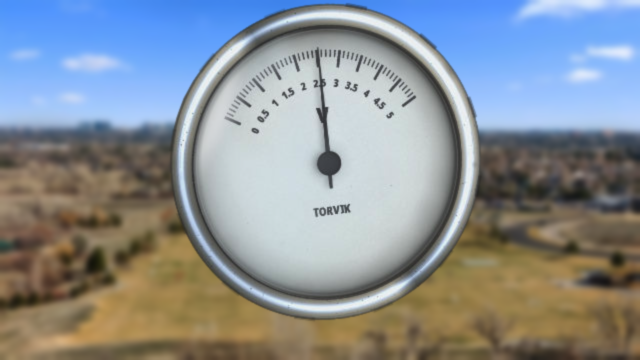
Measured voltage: **2.5** V
